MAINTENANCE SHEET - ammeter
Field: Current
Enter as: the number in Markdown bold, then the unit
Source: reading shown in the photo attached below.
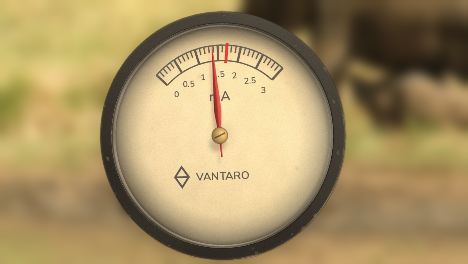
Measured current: **1.4** mA
